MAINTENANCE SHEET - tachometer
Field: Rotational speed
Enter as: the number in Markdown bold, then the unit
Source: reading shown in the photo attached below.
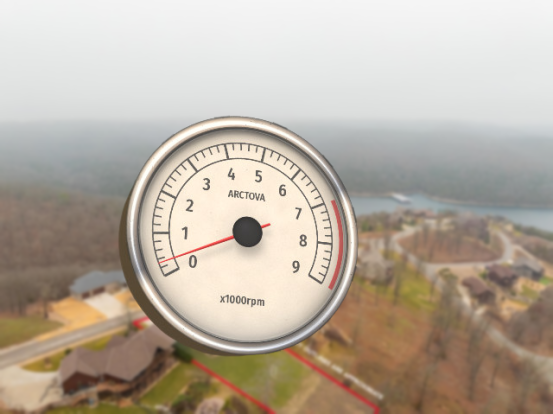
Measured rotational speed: **300** rpm
